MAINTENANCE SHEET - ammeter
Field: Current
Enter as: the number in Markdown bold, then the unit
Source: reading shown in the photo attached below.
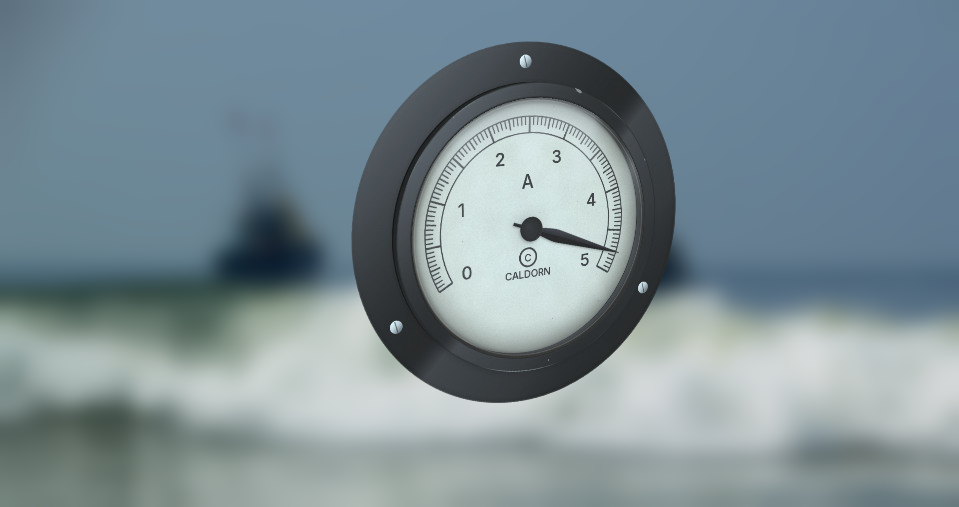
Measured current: **4.75** A
